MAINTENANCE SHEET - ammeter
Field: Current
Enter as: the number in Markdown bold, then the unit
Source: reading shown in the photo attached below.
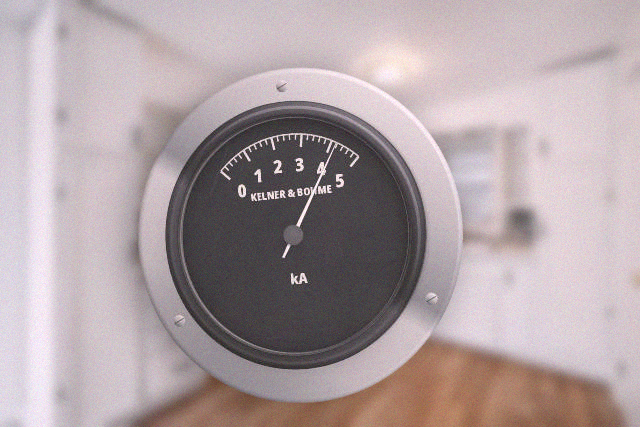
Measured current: **4.2** kA
